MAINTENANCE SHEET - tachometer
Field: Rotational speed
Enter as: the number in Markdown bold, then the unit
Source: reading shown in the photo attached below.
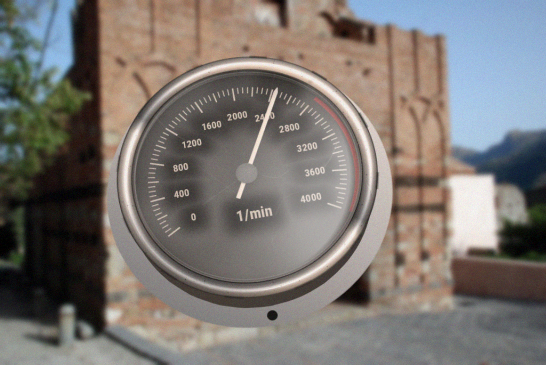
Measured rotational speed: **2450** rpm
